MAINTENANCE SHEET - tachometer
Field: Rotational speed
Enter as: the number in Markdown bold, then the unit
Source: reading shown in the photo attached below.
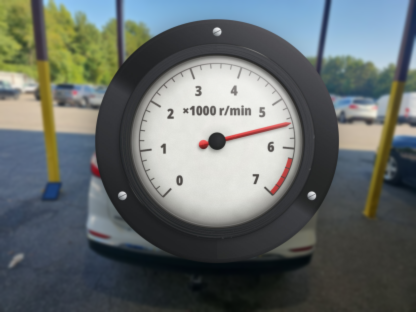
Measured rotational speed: **5500** rpm
